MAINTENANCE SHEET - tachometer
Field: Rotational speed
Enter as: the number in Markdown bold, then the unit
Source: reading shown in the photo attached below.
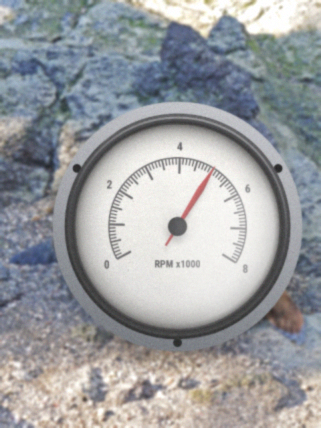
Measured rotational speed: **5000** rpm
